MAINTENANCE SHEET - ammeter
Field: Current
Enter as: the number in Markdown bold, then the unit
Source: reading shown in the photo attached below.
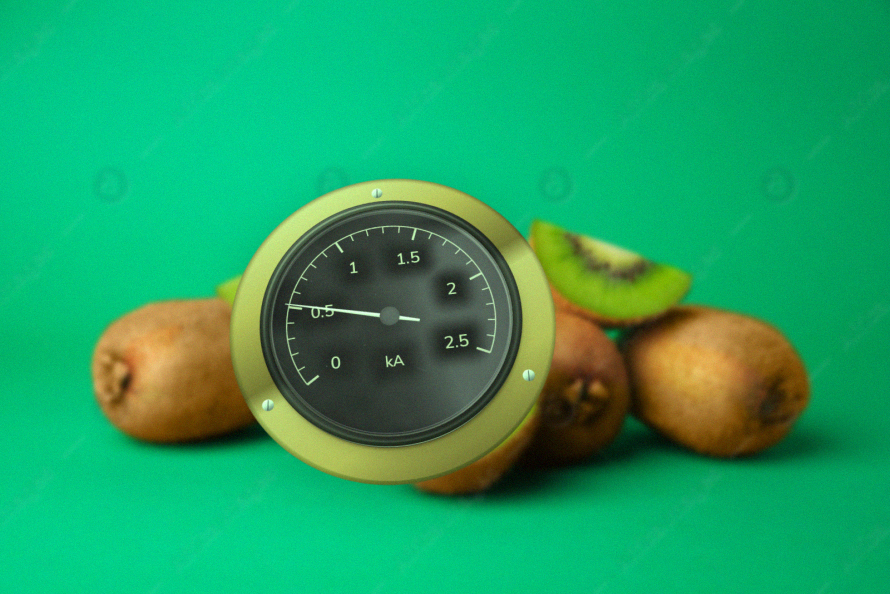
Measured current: **0.5** kA
